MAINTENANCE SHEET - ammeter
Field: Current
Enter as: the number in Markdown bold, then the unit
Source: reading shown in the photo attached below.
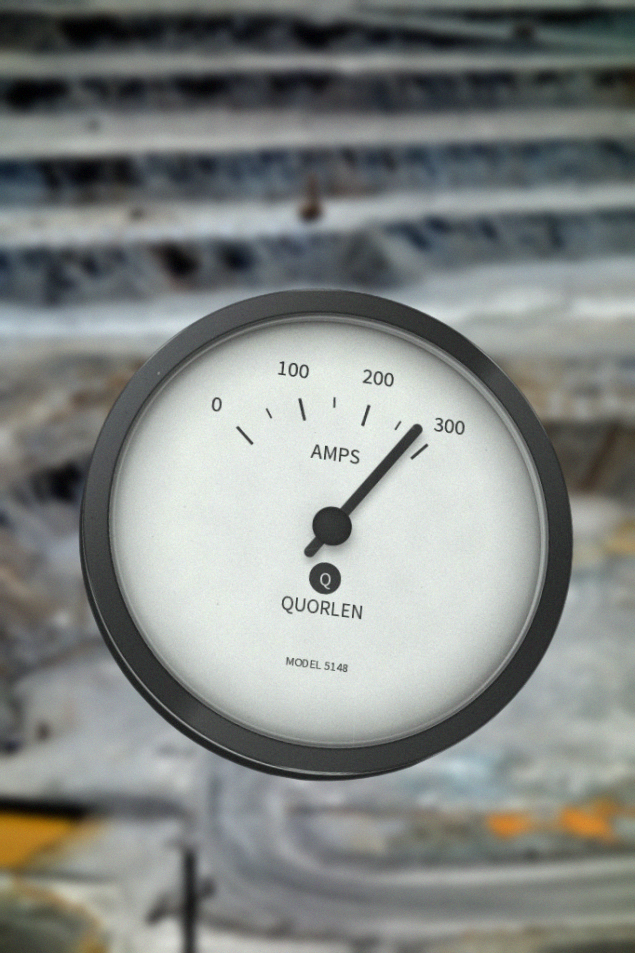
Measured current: **275** A
